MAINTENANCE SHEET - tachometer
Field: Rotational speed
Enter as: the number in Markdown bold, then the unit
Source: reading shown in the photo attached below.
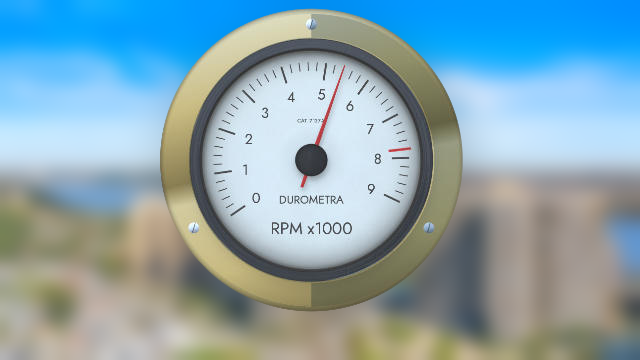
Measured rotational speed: **5400** rpm
